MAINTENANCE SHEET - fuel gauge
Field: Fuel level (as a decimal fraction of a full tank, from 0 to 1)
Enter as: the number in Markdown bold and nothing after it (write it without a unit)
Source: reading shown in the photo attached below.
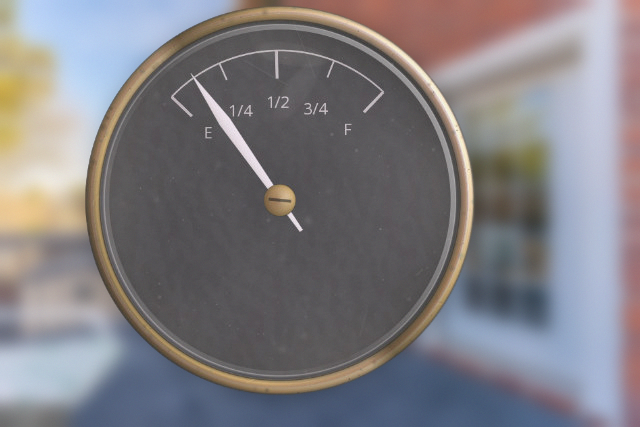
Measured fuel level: **0.125**
